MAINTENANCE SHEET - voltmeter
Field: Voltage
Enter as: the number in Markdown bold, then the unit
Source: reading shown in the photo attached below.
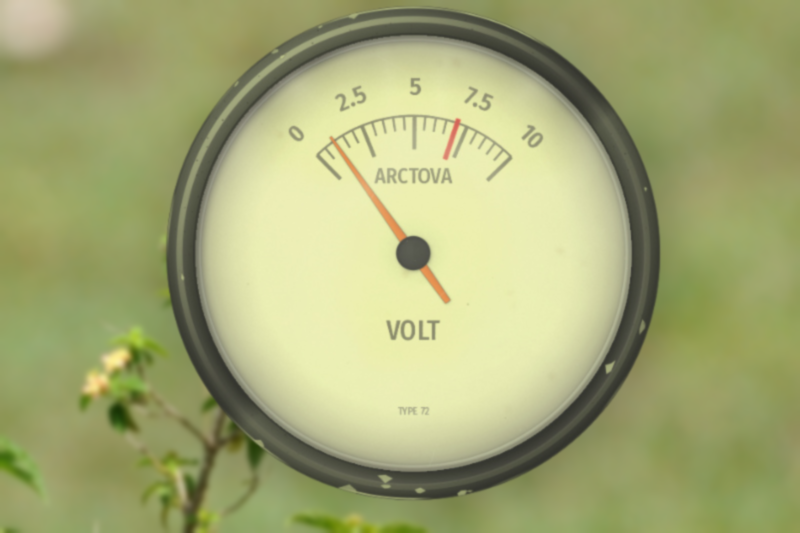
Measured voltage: **1** V
